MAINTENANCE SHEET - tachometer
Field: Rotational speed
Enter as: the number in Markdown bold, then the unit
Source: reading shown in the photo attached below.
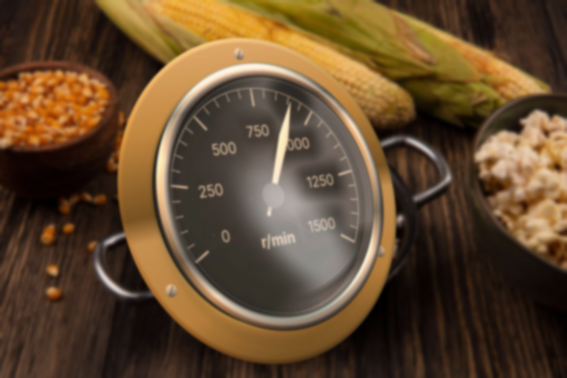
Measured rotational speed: **900** rpm
